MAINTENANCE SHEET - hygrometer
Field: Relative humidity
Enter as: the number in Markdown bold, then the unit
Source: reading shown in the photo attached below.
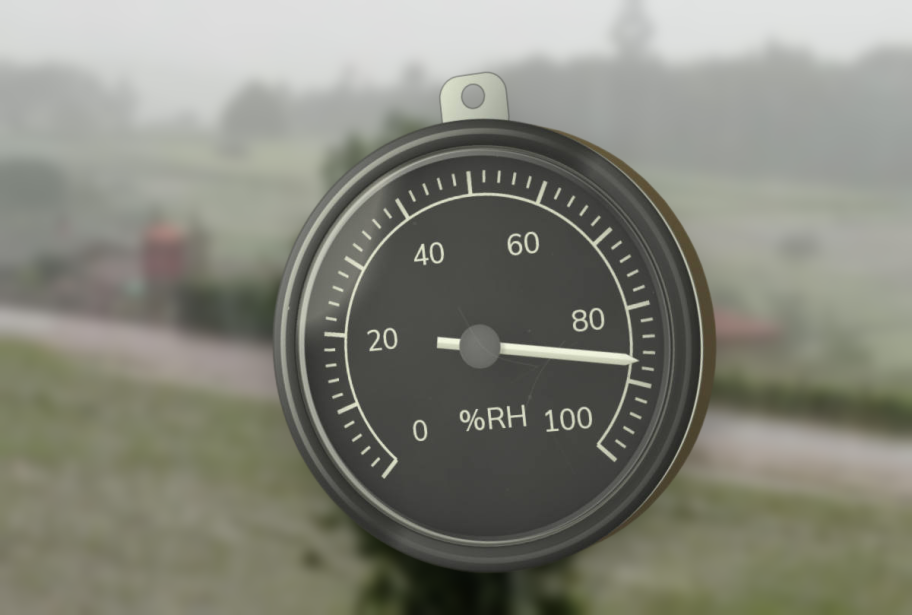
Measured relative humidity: **87** %
